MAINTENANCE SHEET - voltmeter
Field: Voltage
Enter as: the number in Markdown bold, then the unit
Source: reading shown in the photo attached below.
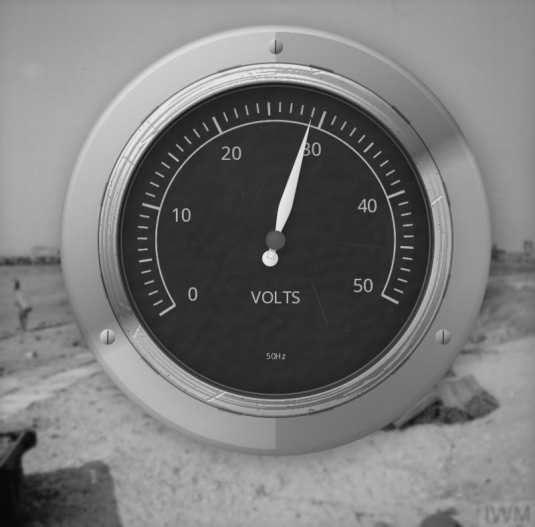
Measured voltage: **29** V
